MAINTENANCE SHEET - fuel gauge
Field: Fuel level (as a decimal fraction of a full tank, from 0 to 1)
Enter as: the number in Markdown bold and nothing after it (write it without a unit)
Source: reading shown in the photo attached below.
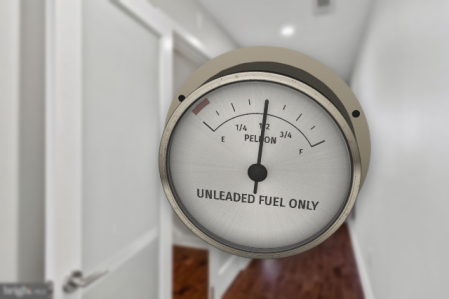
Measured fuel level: **0.5**
